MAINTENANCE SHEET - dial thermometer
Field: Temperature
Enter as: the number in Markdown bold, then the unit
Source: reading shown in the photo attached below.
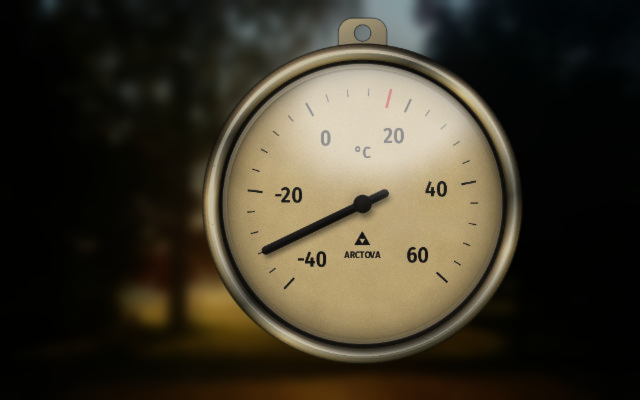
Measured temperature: **-32** °C
